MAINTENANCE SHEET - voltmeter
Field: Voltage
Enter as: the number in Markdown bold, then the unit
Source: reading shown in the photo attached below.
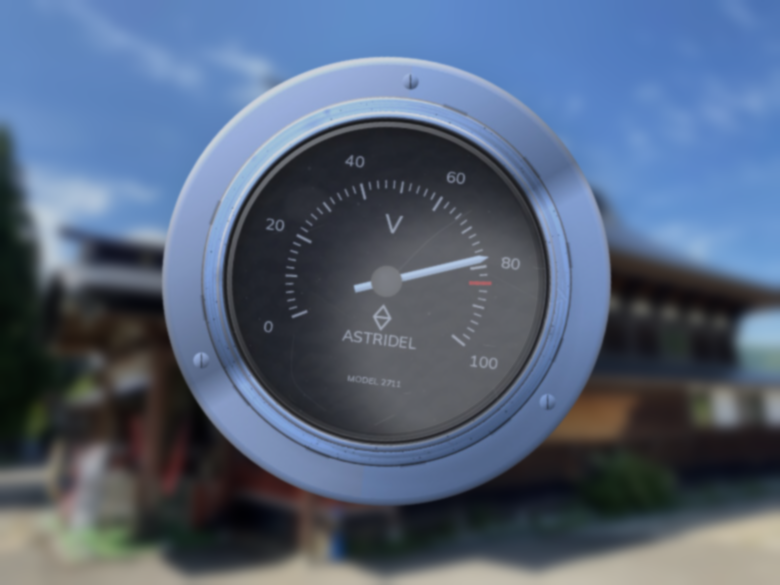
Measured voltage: **78** V
